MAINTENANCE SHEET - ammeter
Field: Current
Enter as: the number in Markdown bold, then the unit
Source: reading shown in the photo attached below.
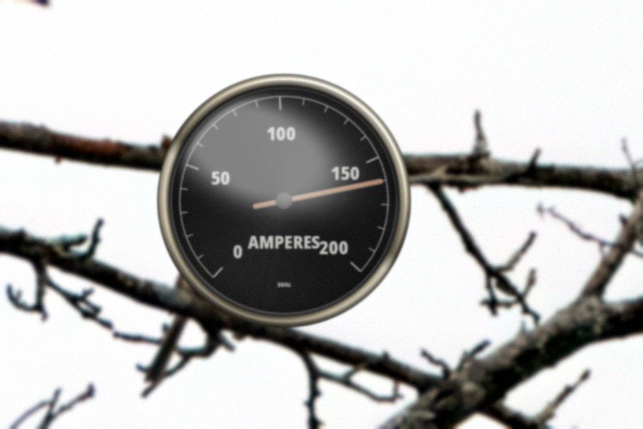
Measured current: **160** A
